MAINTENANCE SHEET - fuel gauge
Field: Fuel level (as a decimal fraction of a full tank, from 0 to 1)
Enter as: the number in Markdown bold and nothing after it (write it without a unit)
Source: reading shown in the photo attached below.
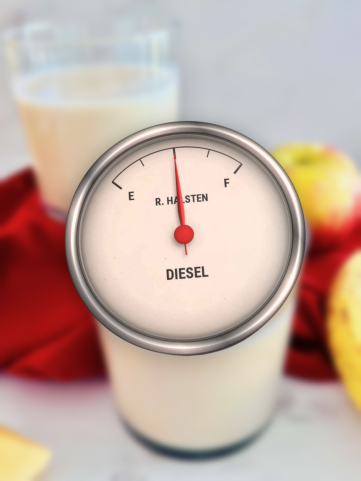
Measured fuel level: **0.5**
